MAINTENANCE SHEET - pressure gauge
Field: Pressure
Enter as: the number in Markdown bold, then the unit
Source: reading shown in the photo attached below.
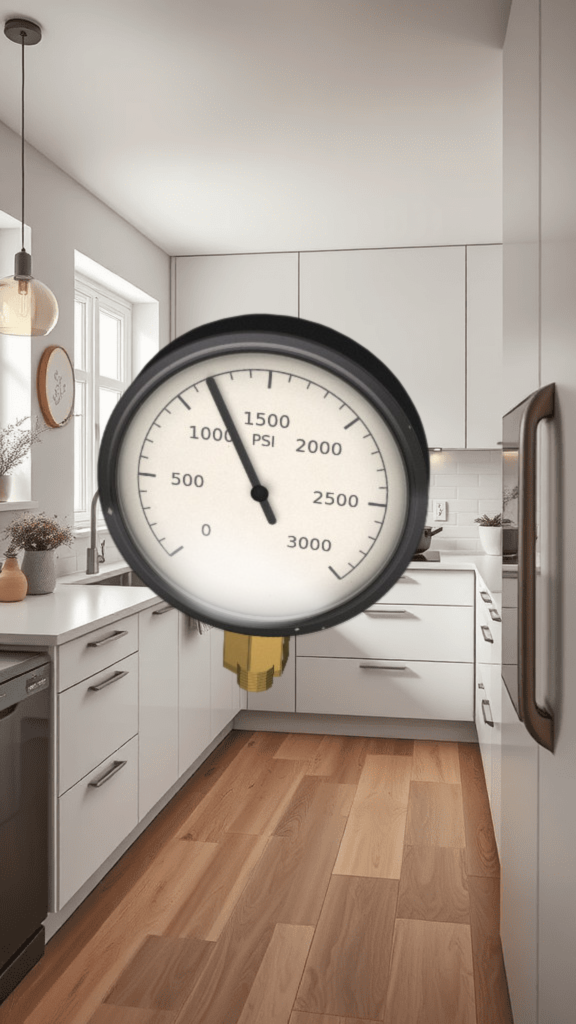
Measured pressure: **1200** psi
